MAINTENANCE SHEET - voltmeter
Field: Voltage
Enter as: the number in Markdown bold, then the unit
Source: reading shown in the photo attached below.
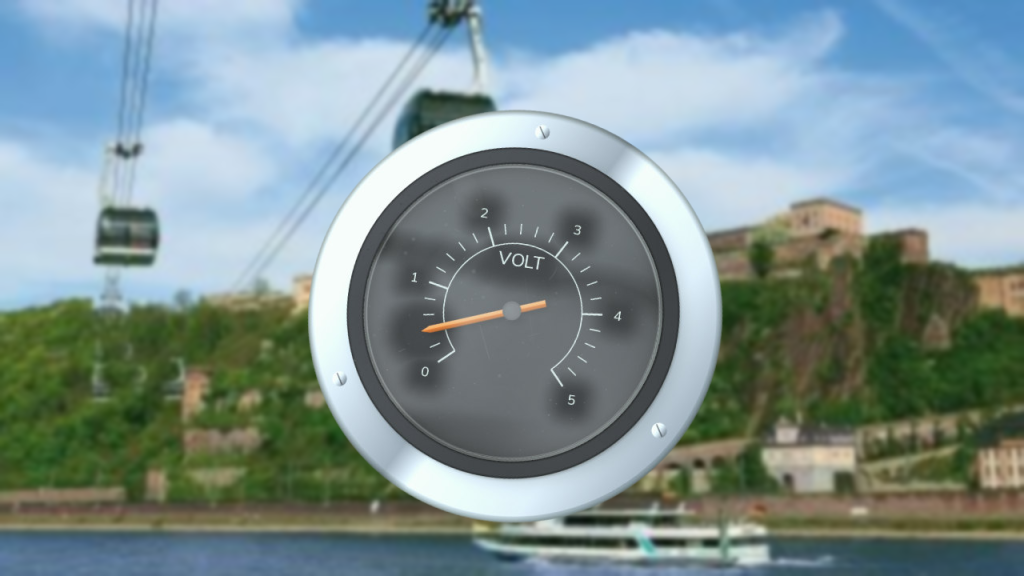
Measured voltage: **0.4** V
